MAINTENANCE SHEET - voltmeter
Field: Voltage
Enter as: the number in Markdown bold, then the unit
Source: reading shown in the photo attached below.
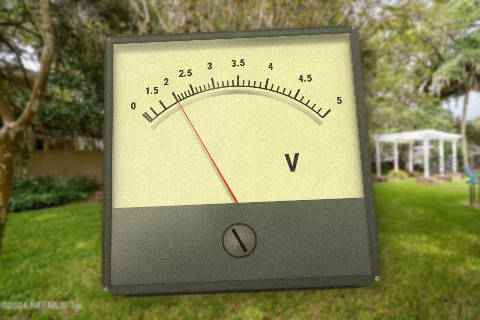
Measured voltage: **2** V
